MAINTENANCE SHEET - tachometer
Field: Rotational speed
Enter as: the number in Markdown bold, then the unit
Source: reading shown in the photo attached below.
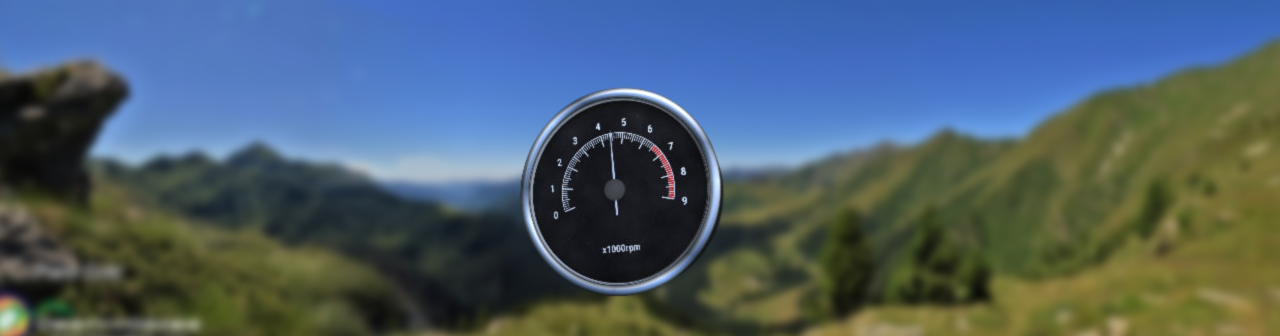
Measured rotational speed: **4500** rpm
